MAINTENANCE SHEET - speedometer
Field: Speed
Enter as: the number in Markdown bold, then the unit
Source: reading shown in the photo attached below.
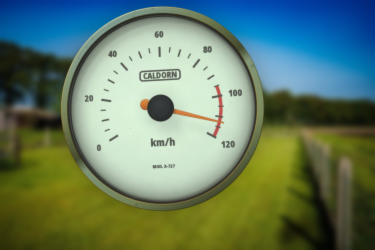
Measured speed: **112.5** km/h
